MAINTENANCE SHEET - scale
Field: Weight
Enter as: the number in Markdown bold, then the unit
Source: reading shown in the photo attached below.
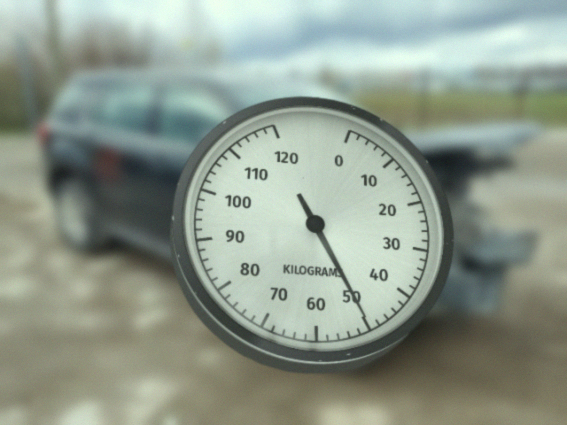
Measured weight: **50** kg
